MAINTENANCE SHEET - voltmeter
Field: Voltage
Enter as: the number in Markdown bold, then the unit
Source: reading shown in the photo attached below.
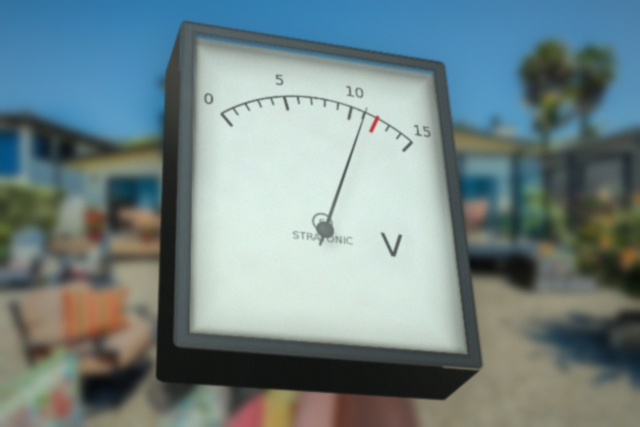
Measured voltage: **11** V
